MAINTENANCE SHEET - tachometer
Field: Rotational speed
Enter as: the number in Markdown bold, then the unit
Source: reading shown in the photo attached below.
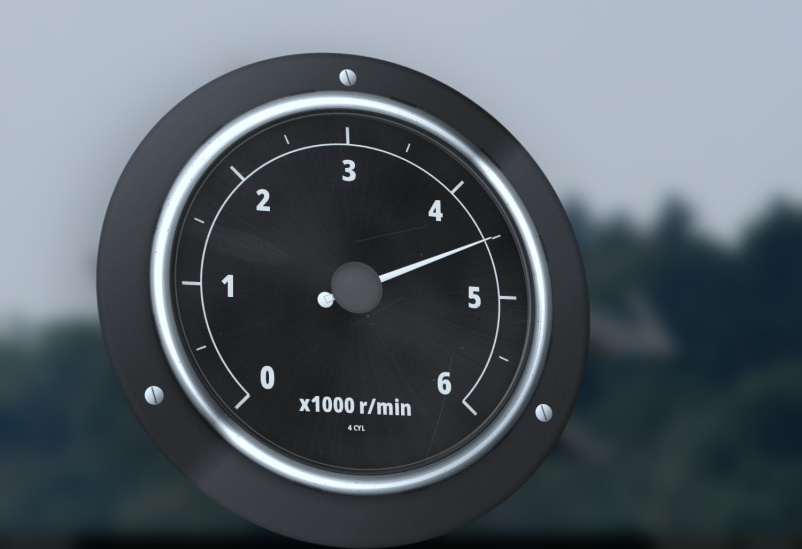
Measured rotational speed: **4500** rpm
